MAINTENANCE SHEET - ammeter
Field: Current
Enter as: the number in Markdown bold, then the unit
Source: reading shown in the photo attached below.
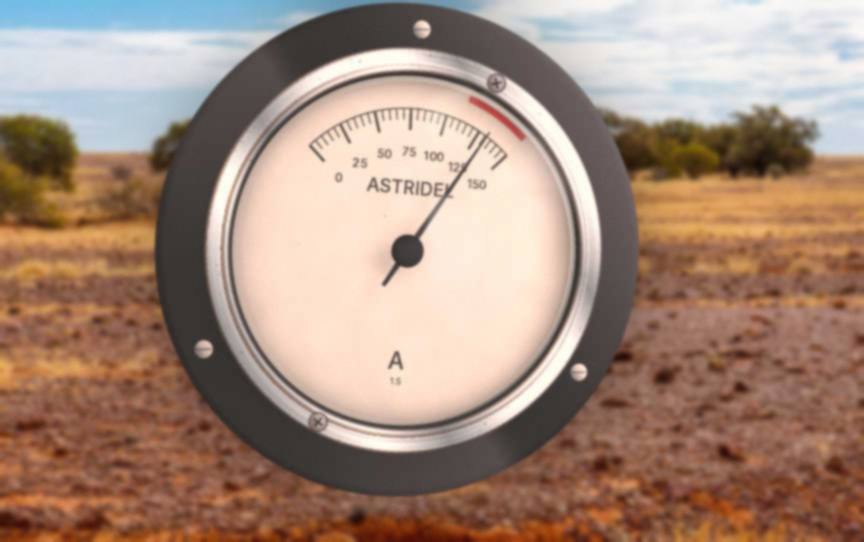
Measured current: **130** A
